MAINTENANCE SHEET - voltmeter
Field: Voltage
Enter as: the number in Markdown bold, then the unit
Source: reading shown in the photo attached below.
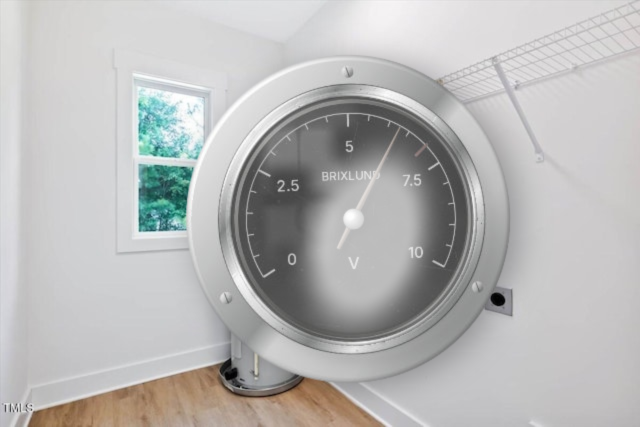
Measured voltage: **6.25** V
